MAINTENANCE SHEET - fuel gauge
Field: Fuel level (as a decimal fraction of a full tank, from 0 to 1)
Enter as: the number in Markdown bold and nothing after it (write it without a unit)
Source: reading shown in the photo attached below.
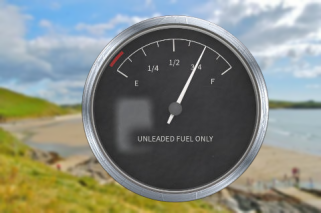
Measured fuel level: **0.75**
